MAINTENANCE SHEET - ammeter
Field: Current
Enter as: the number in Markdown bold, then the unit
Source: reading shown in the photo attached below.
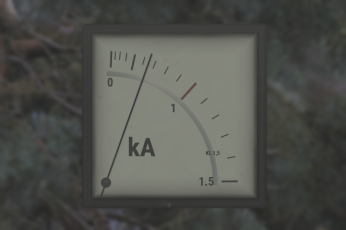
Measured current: **0.65** kA
